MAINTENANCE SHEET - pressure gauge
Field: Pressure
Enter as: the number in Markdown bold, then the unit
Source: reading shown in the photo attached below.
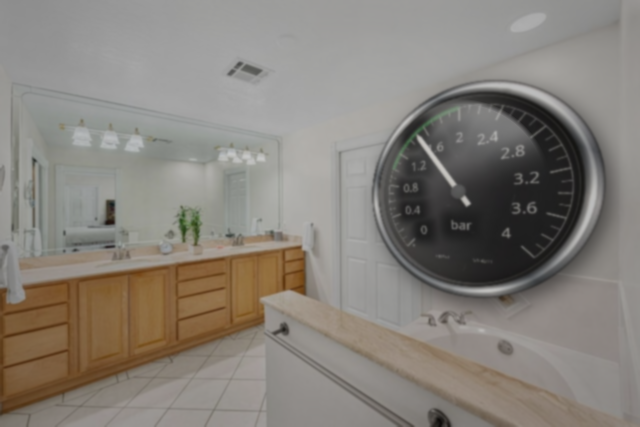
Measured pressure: **1.5** bar
